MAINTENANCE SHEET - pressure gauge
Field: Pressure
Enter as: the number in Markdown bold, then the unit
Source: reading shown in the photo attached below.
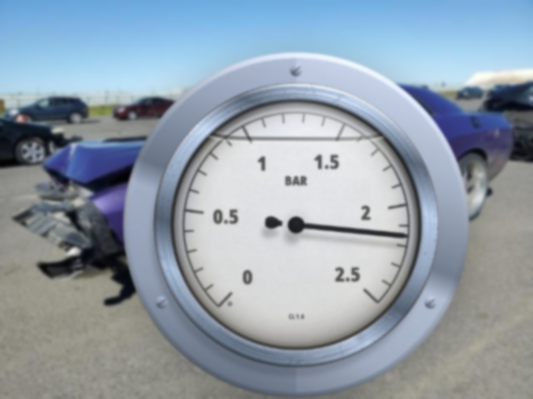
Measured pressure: **2.15** bar
